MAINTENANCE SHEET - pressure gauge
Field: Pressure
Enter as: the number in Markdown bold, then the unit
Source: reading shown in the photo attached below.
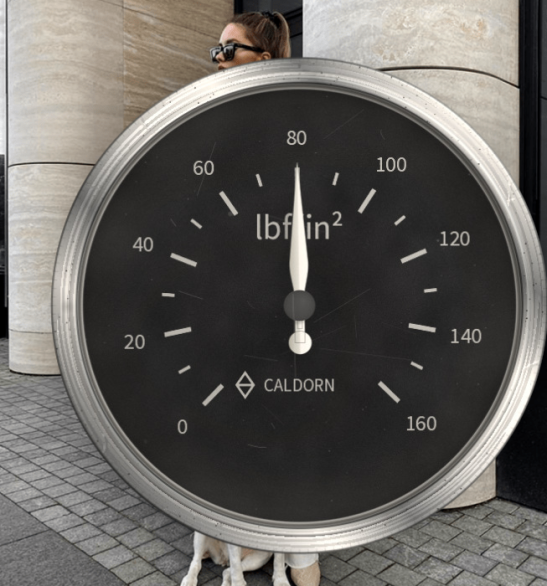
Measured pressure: **80** psi
